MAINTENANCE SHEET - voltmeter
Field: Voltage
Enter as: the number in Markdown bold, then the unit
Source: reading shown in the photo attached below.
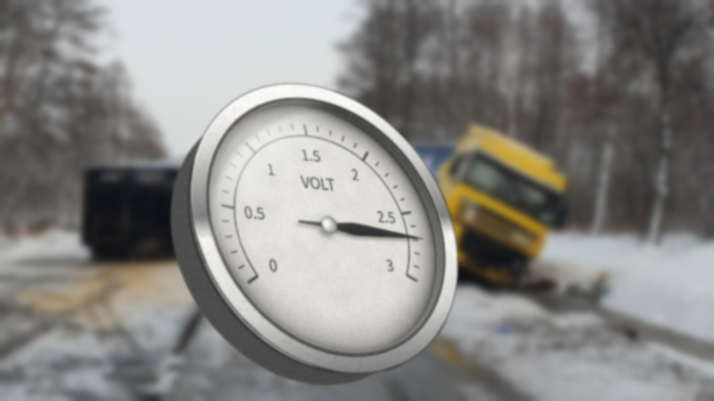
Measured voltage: **2.7** V
